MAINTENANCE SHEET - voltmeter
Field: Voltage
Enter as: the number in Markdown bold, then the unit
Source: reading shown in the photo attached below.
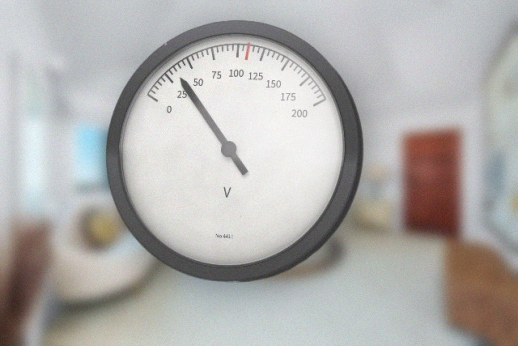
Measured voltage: **35** V
